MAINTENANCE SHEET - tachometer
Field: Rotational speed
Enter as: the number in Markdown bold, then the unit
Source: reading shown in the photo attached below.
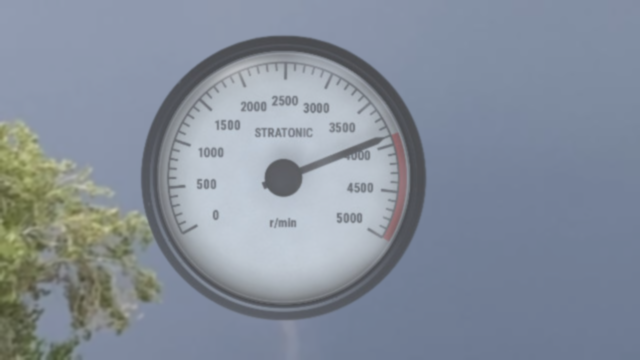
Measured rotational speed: **3900** rpm
